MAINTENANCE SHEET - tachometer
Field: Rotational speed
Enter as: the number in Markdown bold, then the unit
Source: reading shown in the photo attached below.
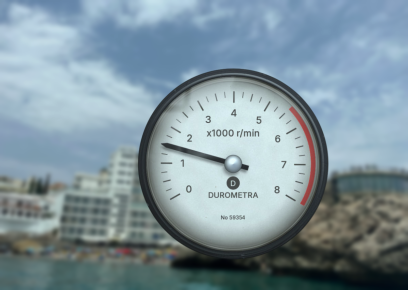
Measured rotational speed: **1500** rpm
